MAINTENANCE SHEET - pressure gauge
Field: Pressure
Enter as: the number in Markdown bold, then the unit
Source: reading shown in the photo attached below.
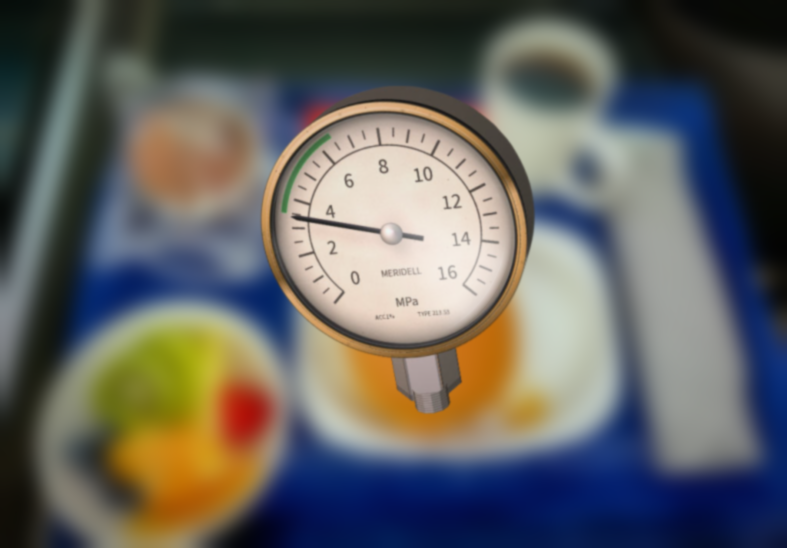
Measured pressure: **3.5** MPa
